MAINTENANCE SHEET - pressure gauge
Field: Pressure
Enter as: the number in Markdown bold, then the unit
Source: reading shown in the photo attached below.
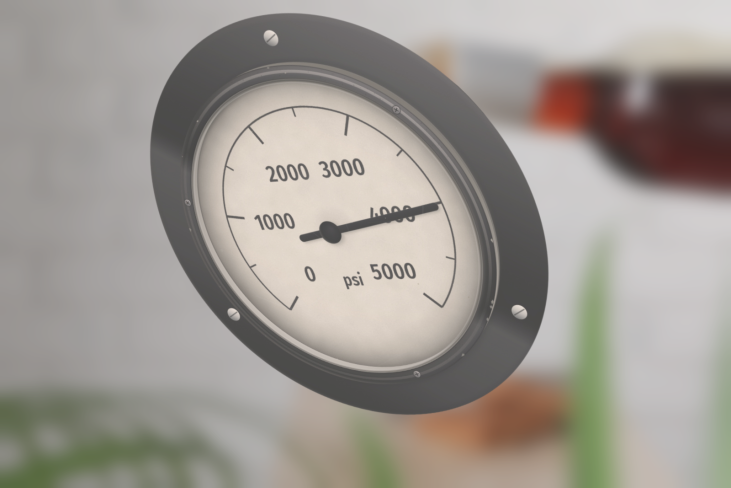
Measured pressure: **4000** psi
